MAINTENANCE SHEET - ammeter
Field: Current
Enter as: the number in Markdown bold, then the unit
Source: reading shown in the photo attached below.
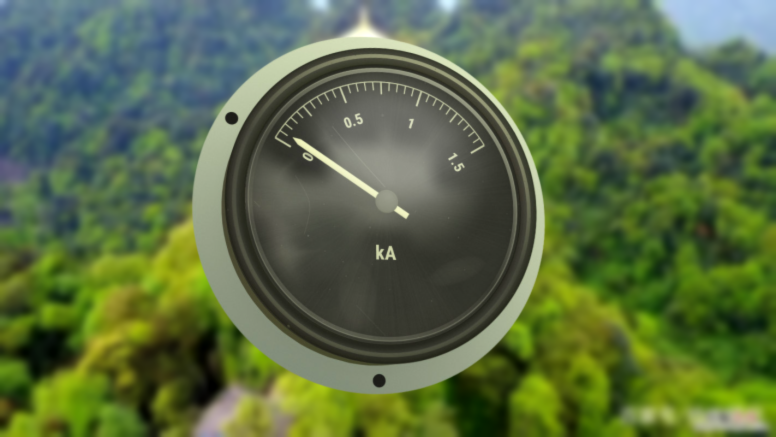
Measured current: **0.05** kA
